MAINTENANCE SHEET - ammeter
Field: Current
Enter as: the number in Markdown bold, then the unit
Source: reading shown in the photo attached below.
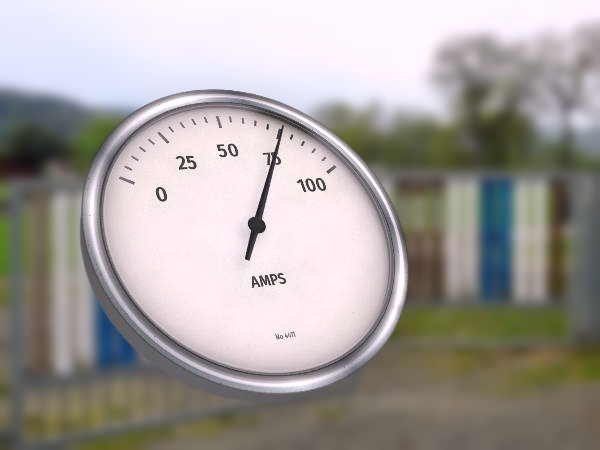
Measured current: **75** A
